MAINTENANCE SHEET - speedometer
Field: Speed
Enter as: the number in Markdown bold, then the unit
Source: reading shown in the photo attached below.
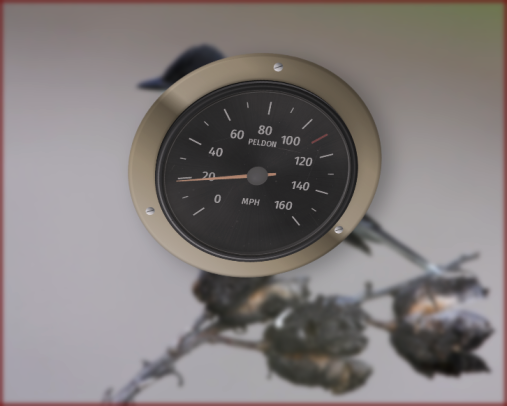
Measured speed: **20** mph
